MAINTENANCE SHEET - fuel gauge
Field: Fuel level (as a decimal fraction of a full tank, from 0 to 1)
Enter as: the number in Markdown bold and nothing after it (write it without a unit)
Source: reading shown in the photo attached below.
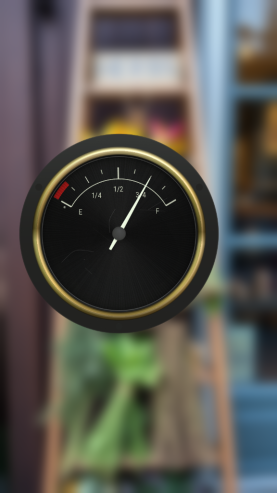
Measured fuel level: **0.75**
